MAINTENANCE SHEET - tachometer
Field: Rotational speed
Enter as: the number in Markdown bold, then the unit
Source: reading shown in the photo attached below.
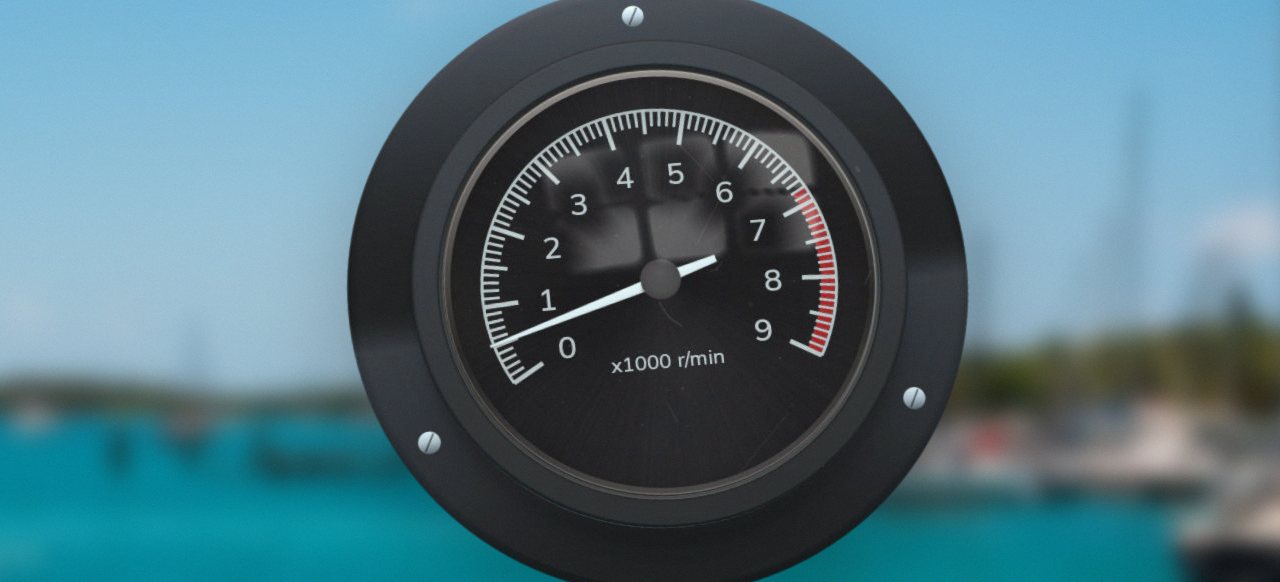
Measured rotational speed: **500** rpm
